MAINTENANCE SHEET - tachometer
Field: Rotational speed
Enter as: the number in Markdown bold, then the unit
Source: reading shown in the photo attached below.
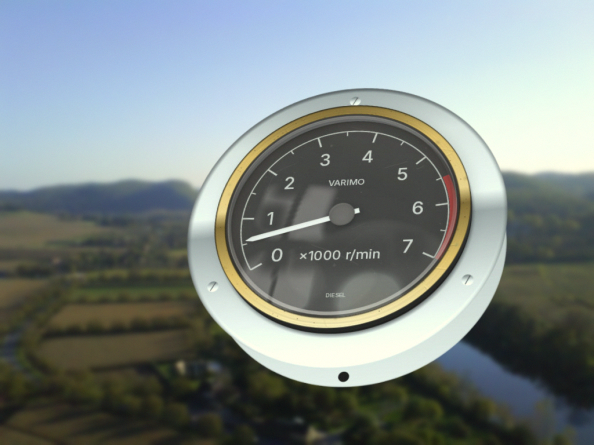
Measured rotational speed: **500** rpm
